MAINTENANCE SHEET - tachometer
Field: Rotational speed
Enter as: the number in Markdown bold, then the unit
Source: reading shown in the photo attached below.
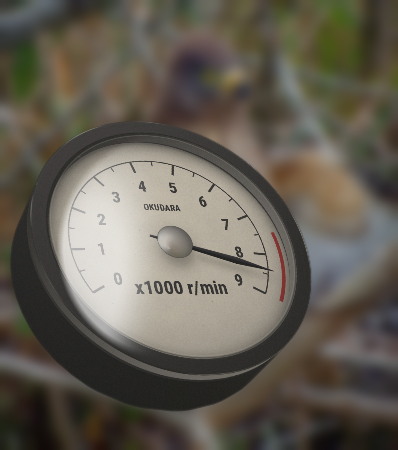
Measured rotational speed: **8500** rpm
